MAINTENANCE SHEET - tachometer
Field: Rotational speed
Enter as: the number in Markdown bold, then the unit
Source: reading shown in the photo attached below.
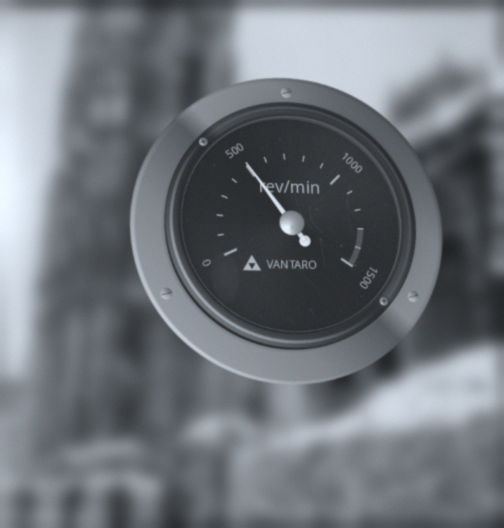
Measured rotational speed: **500** rpm
